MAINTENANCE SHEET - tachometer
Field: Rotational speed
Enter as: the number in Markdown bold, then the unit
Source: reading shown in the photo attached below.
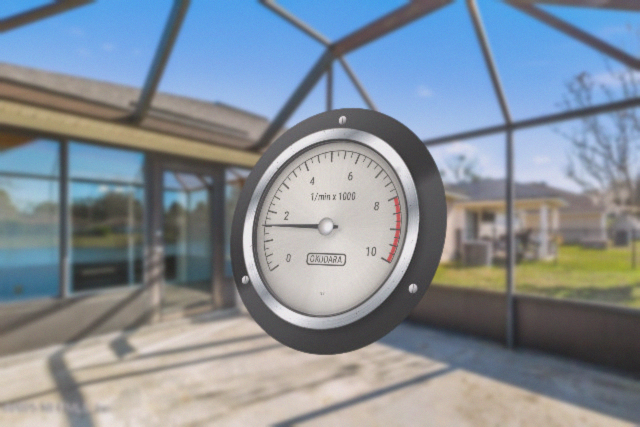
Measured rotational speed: **1500** rpm
